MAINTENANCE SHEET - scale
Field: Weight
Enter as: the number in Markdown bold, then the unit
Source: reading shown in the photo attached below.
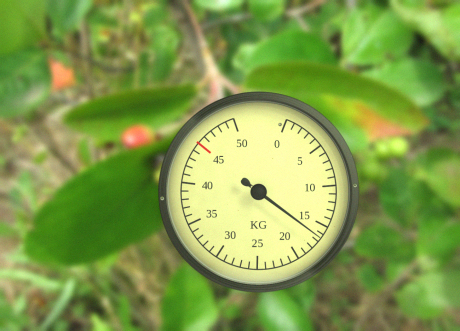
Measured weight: **16.5** kg
